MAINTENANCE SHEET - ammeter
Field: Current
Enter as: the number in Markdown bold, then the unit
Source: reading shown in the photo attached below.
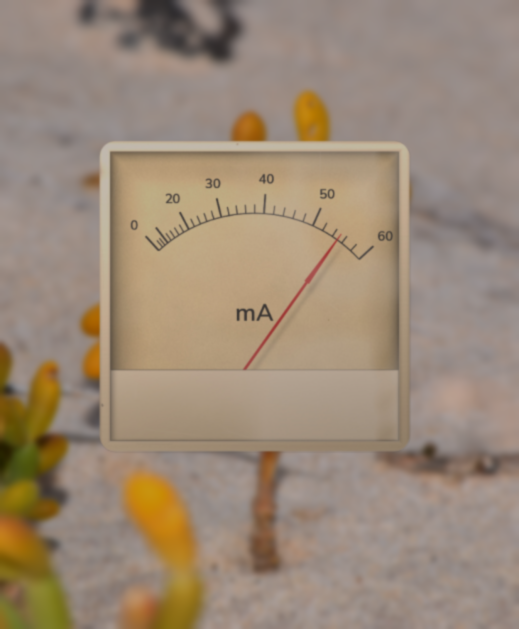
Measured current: **55** mA
